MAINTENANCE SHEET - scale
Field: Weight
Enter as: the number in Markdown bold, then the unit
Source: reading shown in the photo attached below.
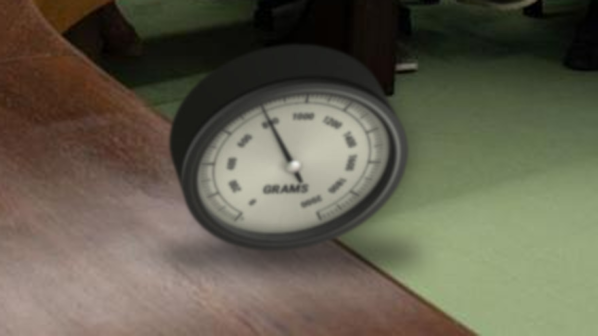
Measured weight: **800** g
